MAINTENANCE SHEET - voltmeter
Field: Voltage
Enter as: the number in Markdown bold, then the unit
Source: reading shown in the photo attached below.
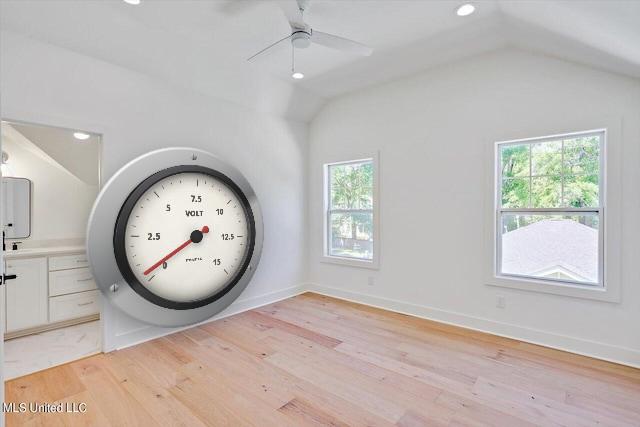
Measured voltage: **0.5** V
